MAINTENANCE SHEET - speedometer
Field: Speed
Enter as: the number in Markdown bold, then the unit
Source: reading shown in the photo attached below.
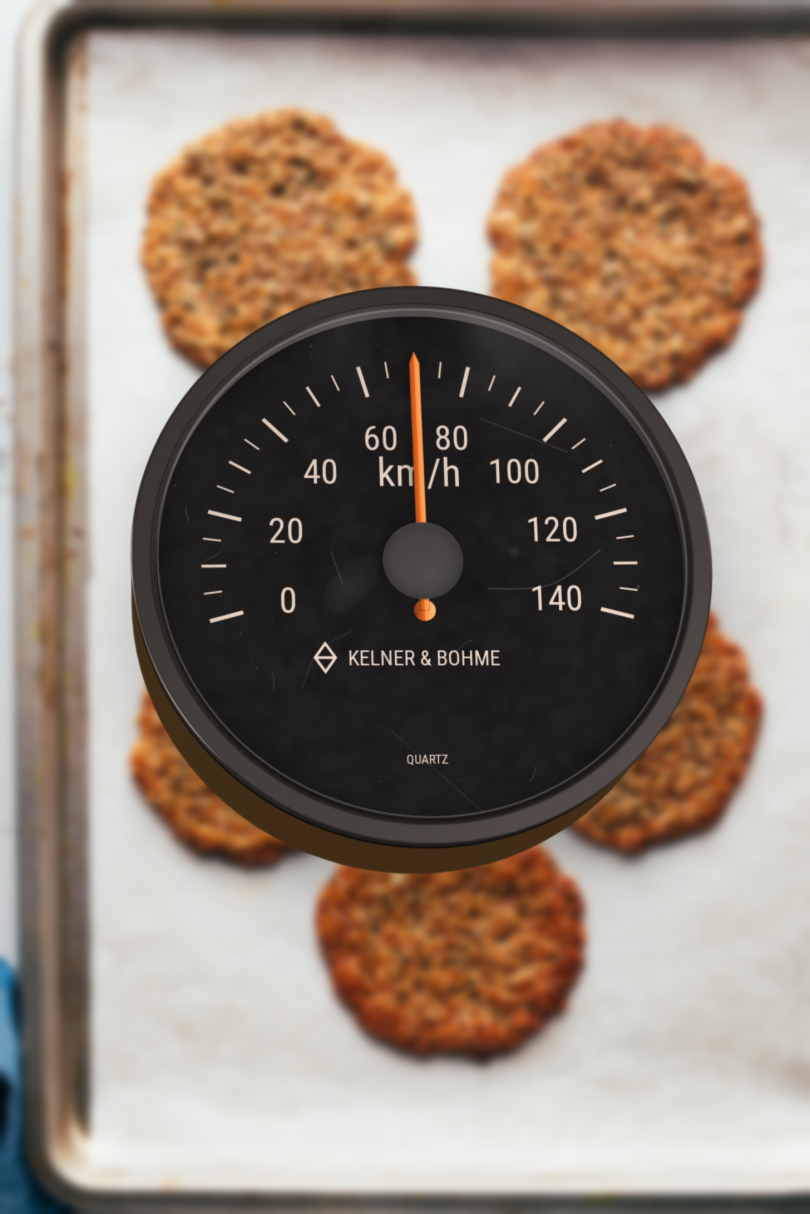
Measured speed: **70** km/h
